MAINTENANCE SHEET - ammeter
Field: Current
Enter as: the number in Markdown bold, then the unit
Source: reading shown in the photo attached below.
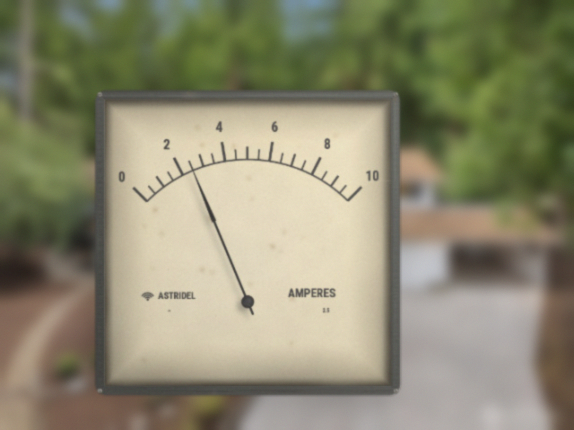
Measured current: **2.5** A
